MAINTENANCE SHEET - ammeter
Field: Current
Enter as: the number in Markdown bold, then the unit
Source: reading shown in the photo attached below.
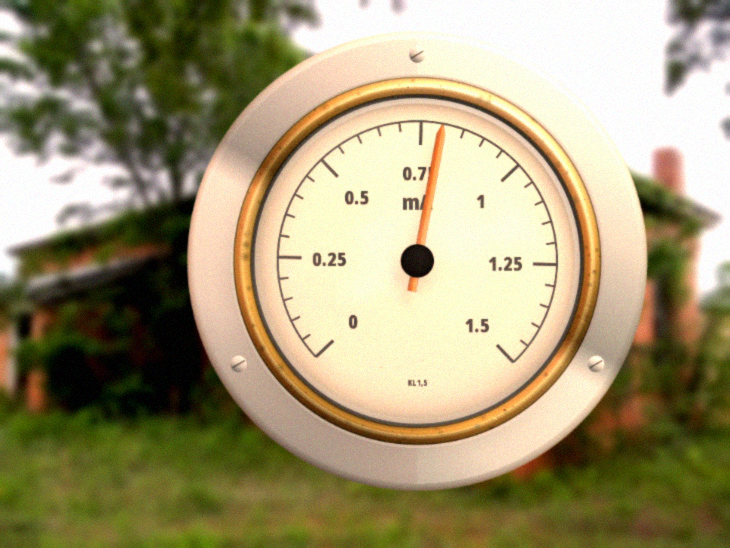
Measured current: **0.8** mA
